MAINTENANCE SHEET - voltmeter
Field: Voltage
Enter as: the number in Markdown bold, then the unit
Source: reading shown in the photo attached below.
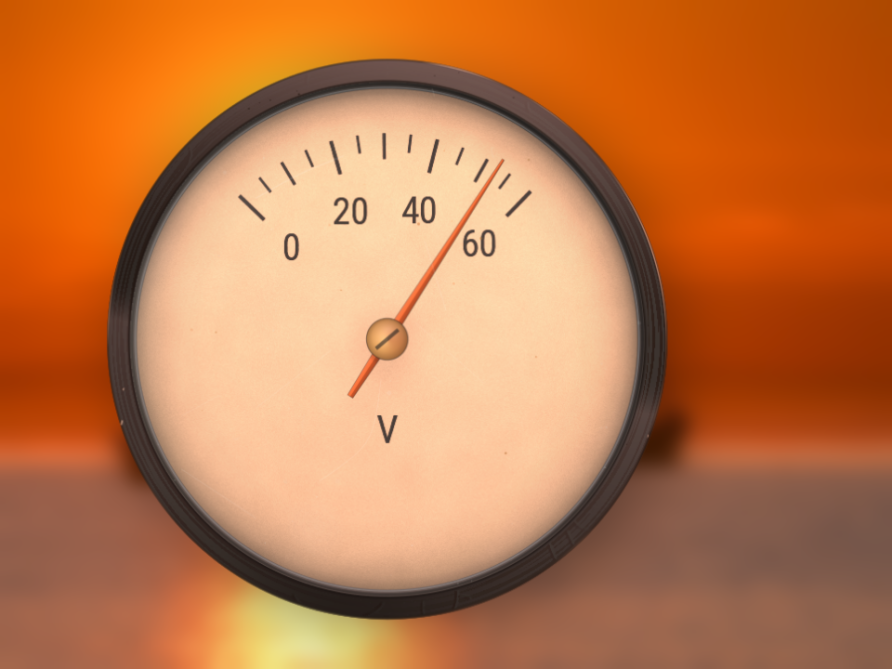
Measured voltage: **52.5** V
